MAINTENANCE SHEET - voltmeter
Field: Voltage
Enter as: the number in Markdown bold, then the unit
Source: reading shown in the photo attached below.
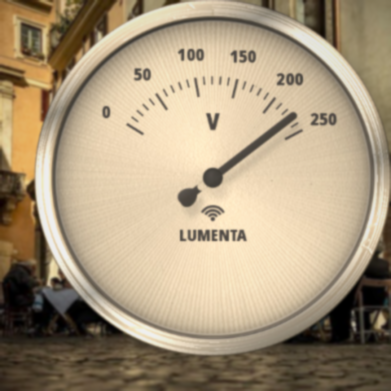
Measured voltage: **230** V
